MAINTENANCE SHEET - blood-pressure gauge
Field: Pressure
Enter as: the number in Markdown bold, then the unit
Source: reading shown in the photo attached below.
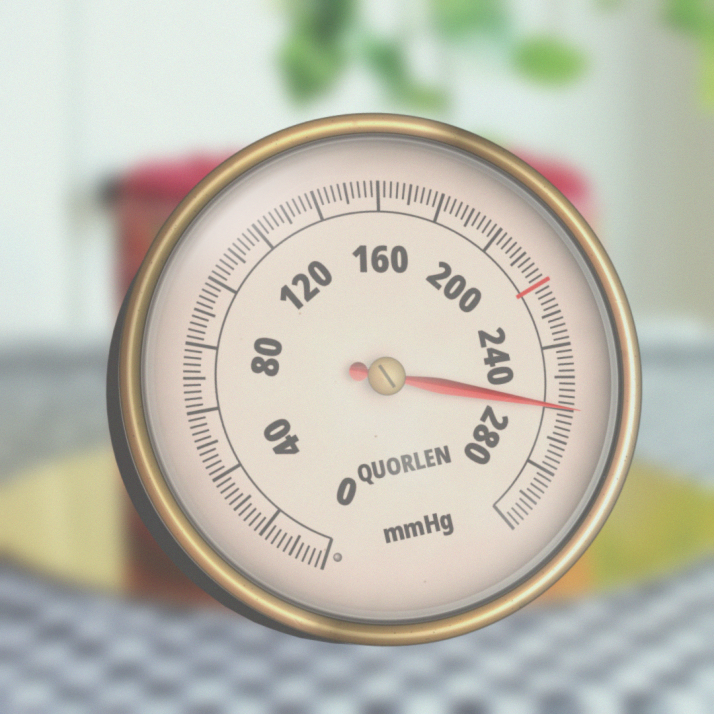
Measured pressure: **260** mmHg
